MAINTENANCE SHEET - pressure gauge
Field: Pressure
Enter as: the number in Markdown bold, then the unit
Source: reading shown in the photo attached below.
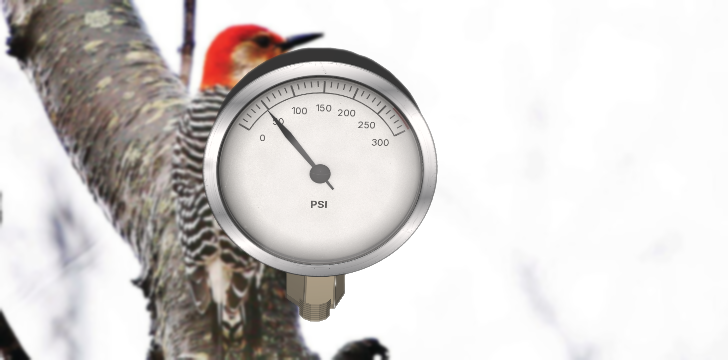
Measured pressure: **50** psi
